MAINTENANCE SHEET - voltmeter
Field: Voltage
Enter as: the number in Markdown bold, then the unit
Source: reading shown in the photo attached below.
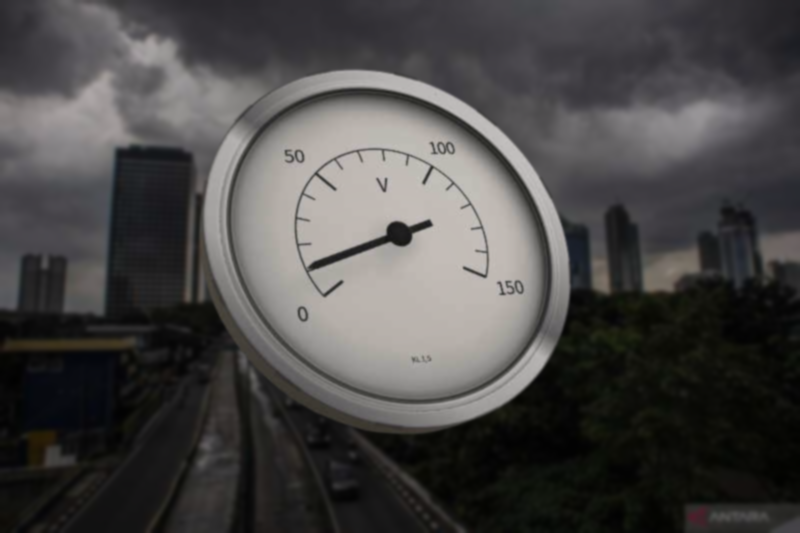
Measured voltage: **10** V
